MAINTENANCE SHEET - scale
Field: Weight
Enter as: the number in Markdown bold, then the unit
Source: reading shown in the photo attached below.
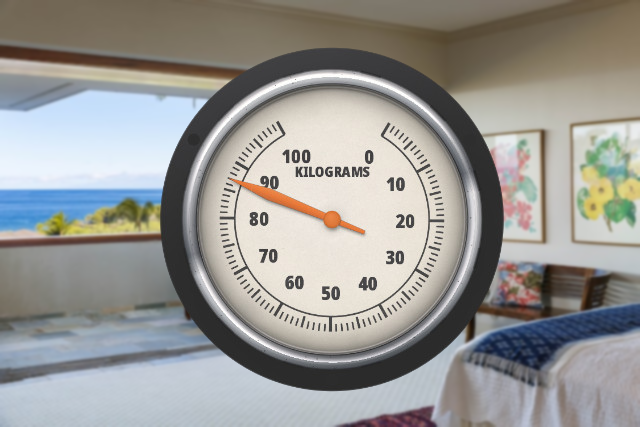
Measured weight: **87** kg
